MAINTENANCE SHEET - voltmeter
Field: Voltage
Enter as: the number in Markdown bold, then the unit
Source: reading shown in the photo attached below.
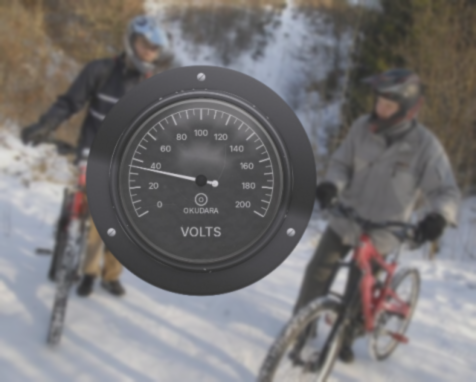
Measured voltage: **35** V
